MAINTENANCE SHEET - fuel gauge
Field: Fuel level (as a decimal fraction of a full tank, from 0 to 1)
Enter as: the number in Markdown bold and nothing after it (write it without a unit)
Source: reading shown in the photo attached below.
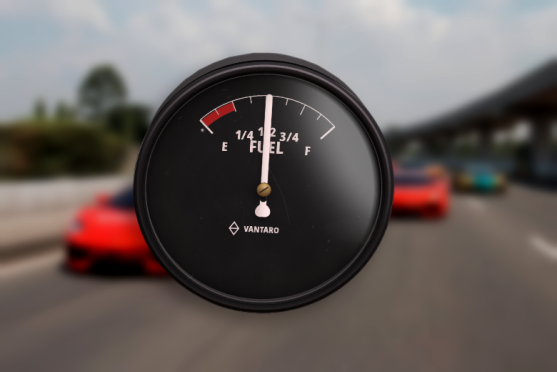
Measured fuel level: **0.5**
